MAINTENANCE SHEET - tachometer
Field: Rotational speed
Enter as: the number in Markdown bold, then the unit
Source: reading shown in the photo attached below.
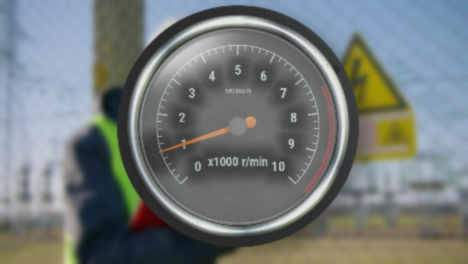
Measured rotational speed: **1000** rpm
